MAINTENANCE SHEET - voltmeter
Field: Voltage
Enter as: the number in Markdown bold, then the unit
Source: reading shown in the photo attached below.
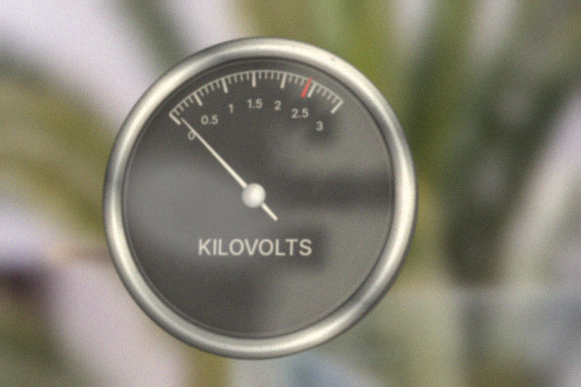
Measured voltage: **0.1** kV
